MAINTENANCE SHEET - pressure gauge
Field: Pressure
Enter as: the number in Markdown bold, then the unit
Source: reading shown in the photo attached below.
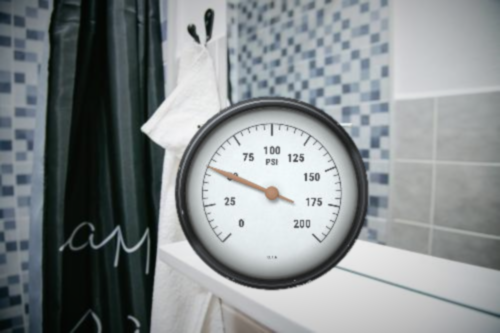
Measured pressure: **50** psi
